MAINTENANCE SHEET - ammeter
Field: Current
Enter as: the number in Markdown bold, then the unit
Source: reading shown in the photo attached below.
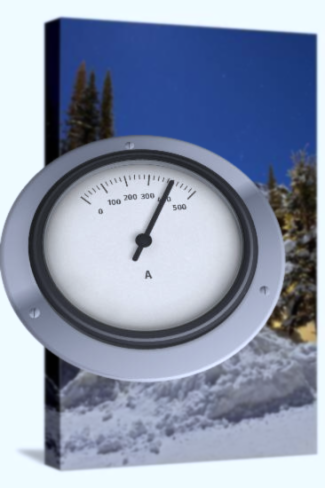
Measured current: **400** A
